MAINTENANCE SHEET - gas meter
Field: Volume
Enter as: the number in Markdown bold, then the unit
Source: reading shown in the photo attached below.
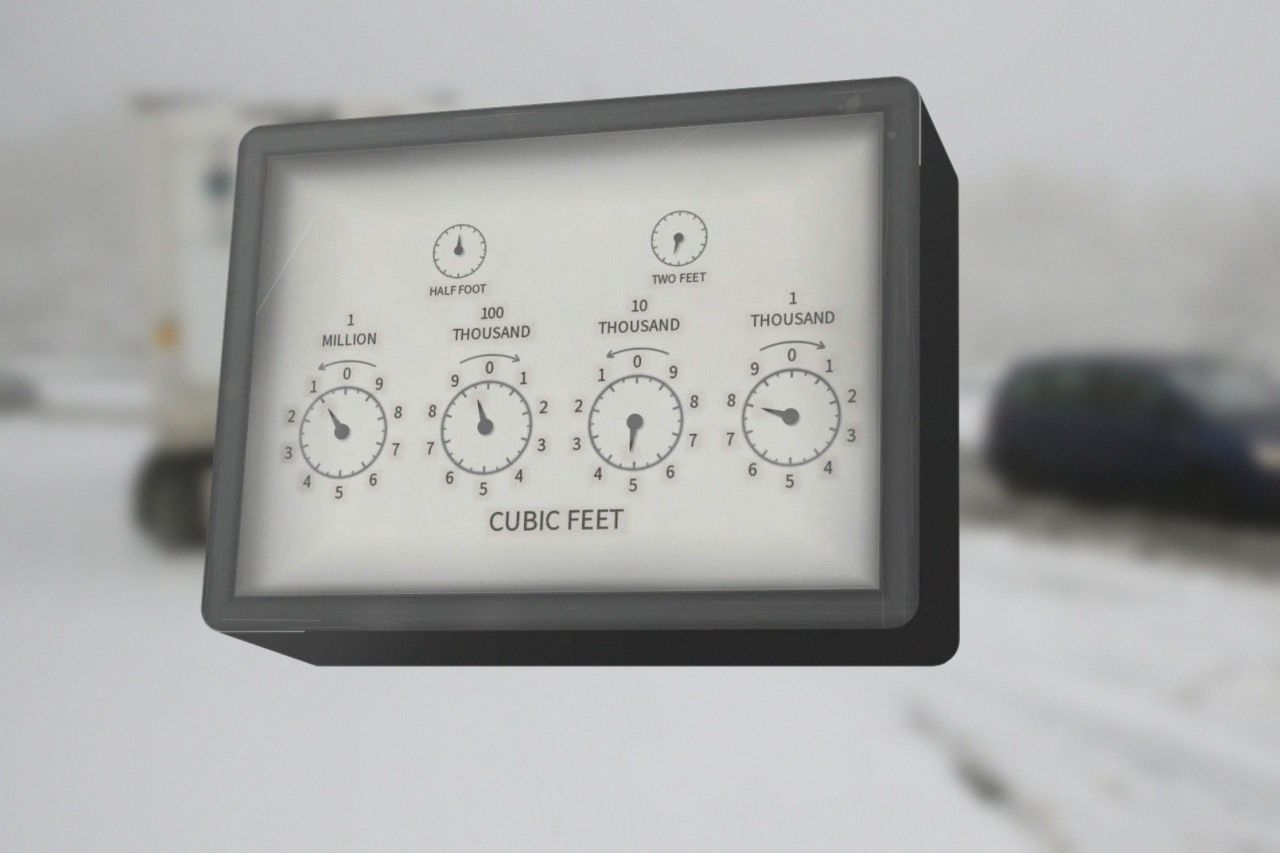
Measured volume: **94800** ft³
